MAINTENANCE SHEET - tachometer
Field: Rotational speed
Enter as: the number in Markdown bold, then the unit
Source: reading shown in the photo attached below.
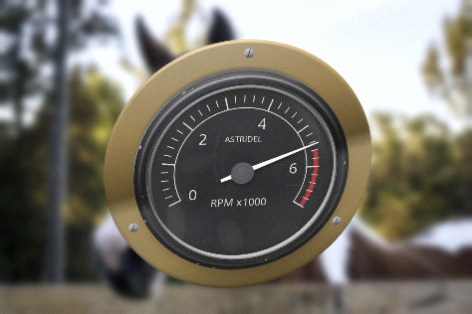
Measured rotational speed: **5400** rpm
